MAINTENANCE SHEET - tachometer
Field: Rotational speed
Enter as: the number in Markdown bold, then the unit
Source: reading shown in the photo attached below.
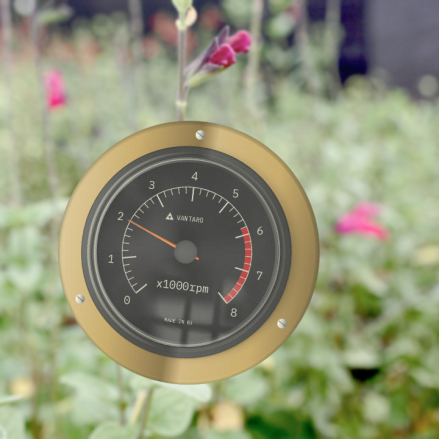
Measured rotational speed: **2000** rpm
